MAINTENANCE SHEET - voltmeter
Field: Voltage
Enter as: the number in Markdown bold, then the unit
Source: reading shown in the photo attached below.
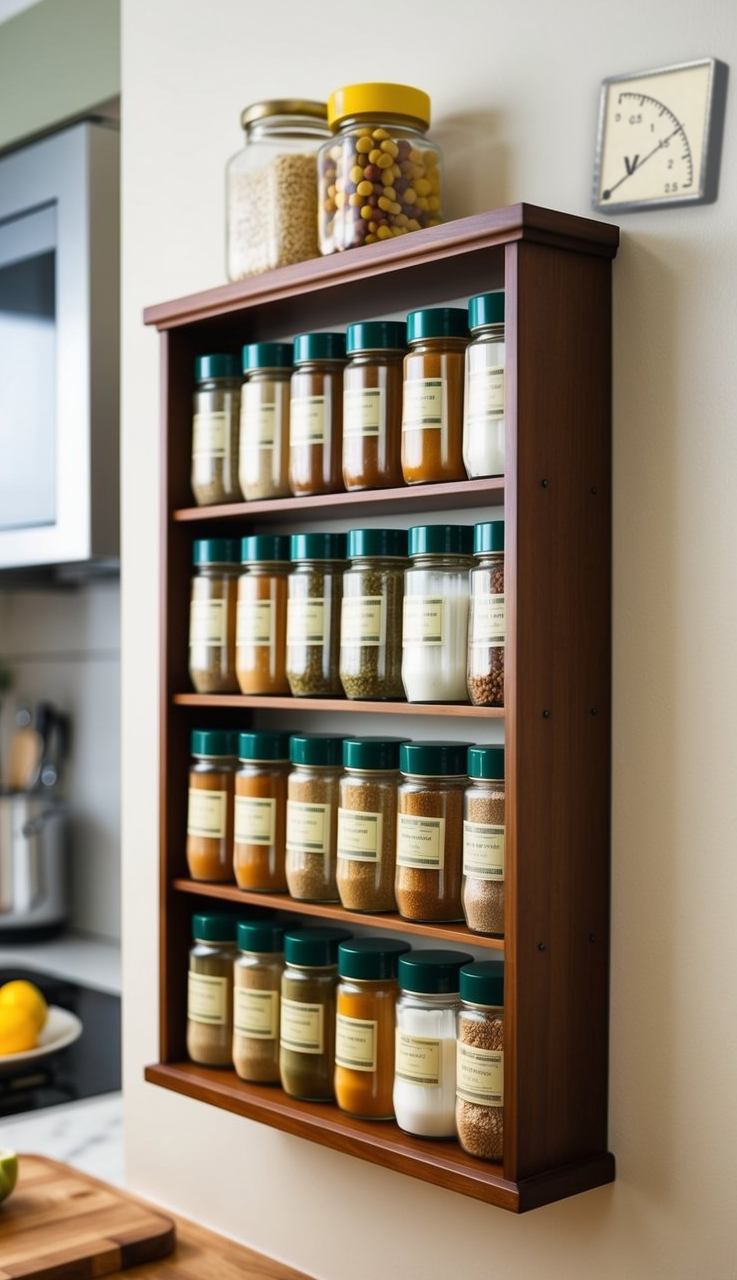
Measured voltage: **1.5** V
